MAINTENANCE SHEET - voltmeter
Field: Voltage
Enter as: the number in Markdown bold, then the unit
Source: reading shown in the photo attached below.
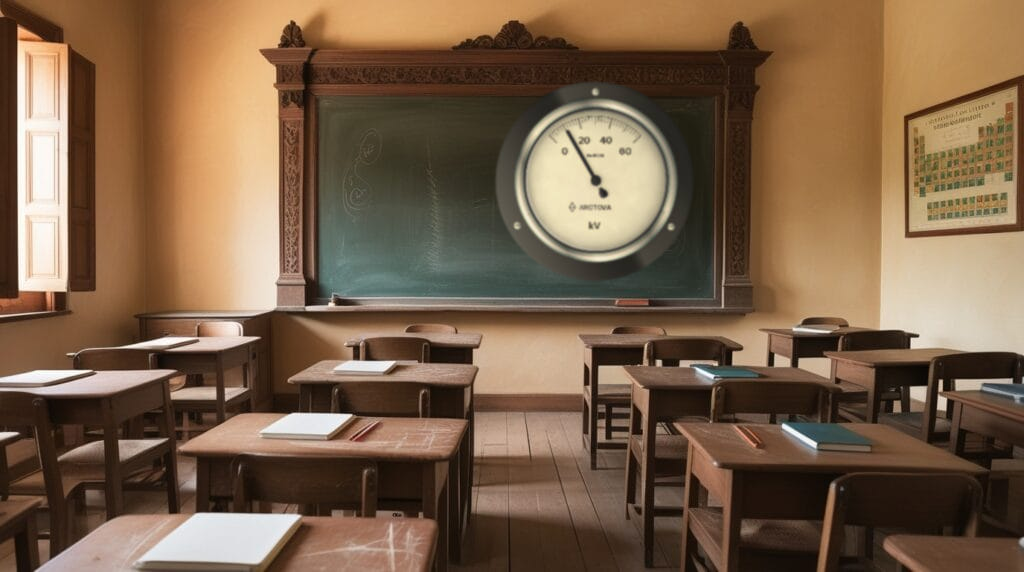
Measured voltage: **10** kV
